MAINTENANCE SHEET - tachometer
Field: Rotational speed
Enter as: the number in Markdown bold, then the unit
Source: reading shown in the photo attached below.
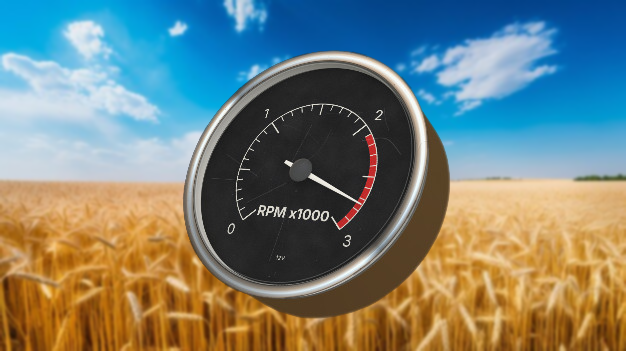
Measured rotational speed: **2750** rpm
